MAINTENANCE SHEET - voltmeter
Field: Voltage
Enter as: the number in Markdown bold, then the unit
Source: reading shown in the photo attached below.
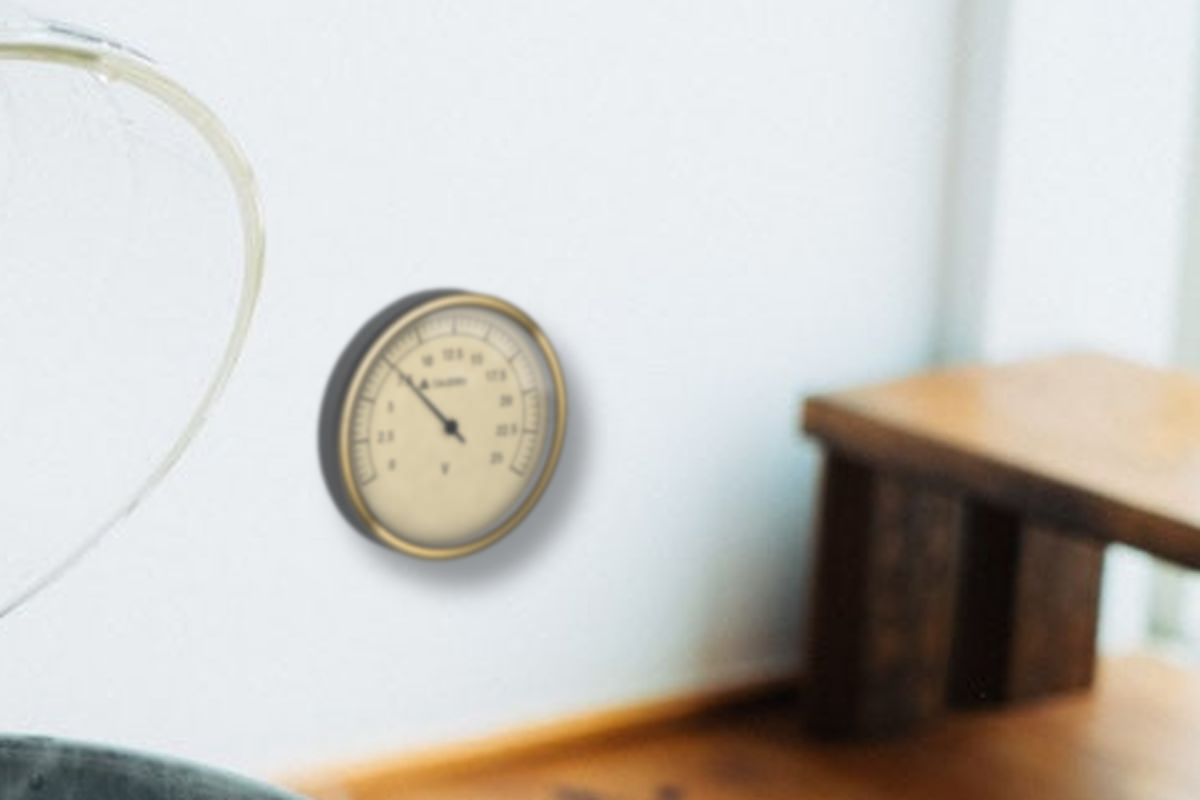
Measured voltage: **7.5** V
